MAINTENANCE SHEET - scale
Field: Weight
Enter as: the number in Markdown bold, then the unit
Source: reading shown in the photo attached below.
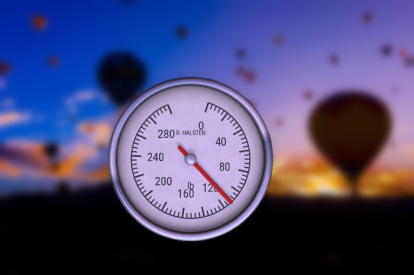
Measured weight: **112** lb
